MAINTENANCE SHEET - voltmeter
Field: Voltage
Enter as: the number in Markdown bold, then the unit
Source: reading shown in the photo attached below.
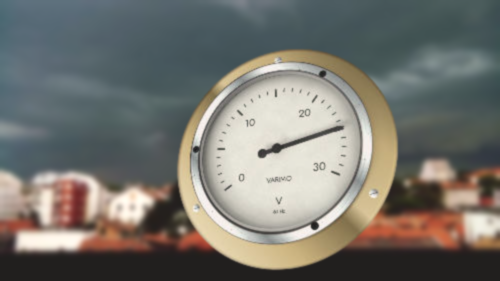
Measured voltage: **25** V
